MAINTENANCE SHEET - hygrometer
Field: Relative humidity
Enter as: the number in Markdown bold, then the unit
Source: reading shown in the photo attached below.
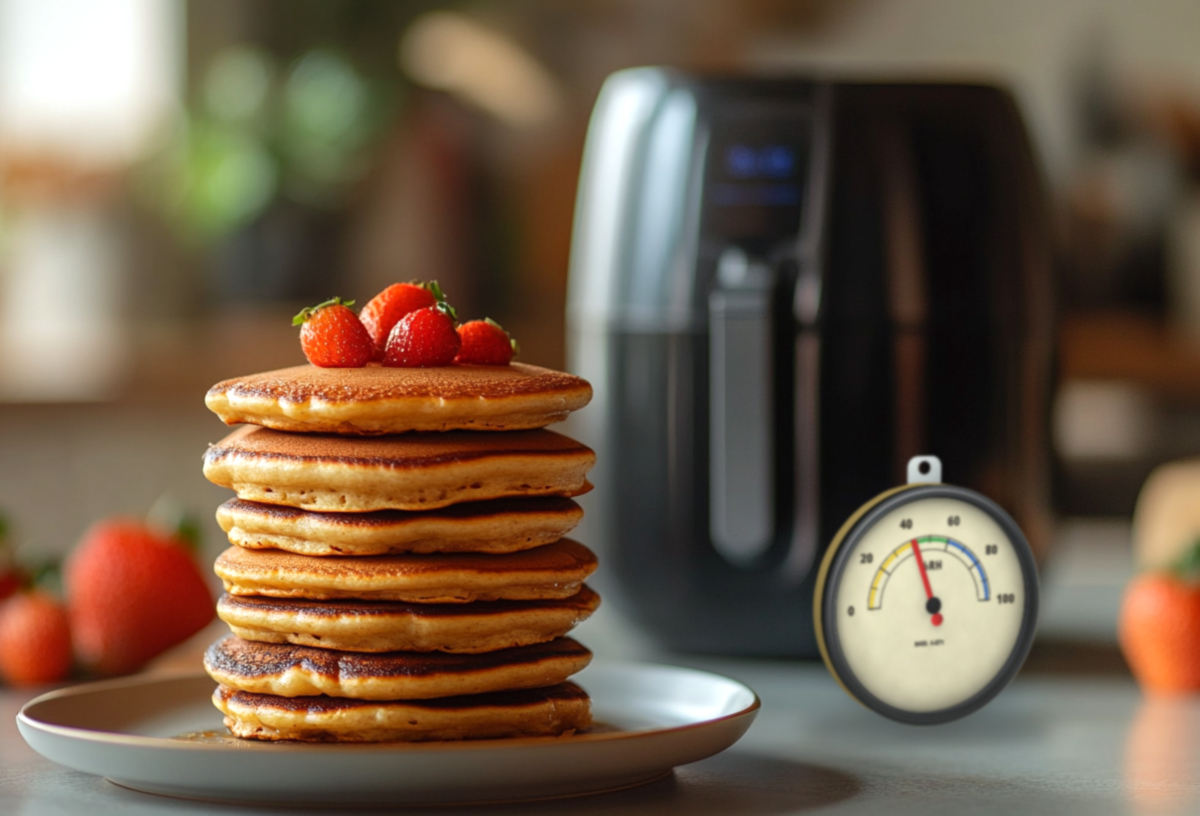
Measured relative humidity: **40** %
